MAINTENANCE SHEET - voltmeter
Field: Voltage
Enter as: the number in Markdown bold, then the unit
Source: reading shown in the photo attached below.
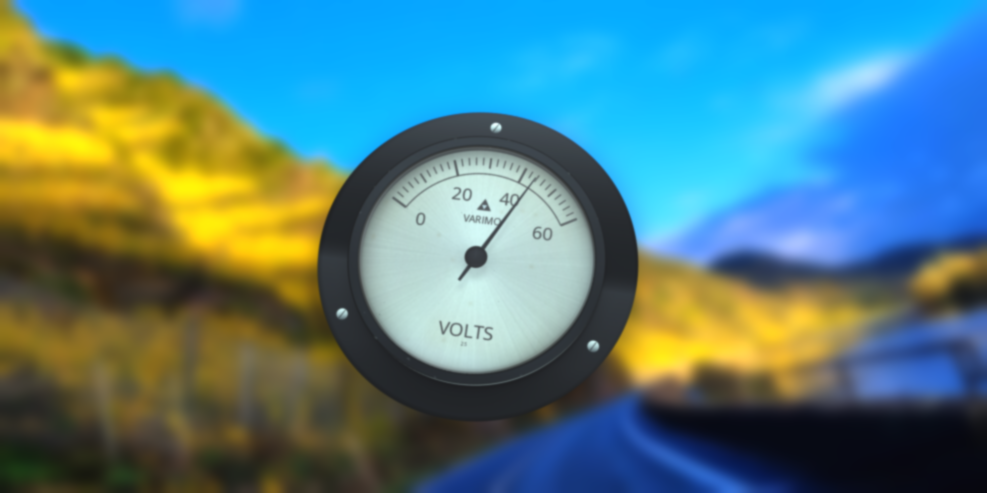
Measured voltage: **44** V
